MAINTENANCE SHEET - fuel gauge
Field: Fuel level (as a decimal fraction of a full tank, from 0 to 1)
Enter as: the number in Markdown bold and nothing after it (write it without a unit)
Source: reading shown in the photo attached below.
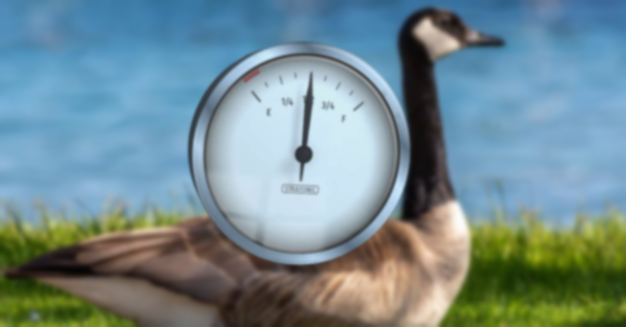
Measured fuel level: **0.5**
